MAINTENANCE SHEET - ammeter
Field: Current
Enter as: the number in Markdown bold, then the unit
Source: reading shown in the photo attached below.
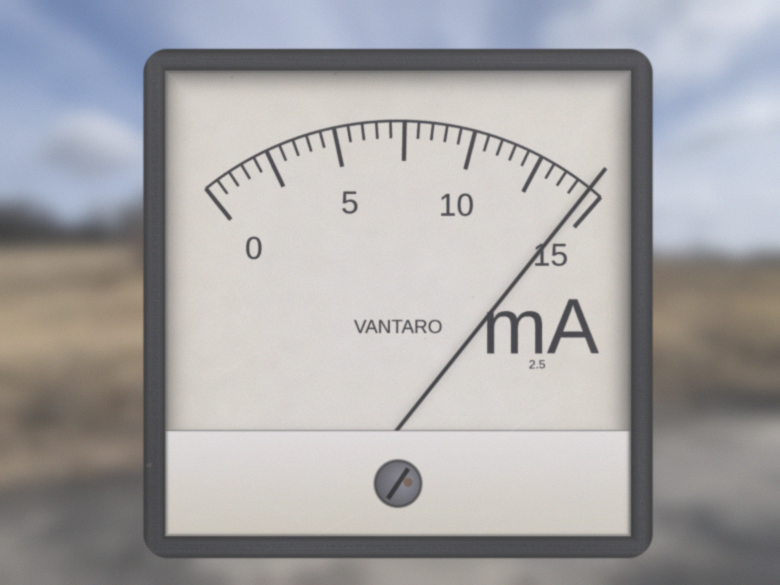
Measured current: **14.5** mA
